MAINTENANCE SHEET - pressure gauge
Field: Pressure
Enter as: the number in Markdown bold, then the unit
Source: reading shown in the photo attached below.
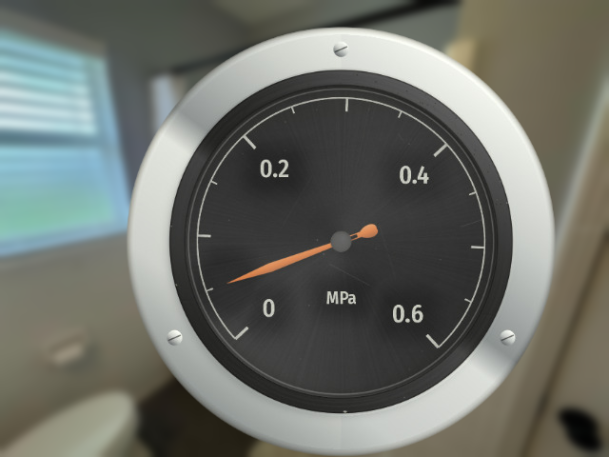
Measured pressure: **0.05** MPa
